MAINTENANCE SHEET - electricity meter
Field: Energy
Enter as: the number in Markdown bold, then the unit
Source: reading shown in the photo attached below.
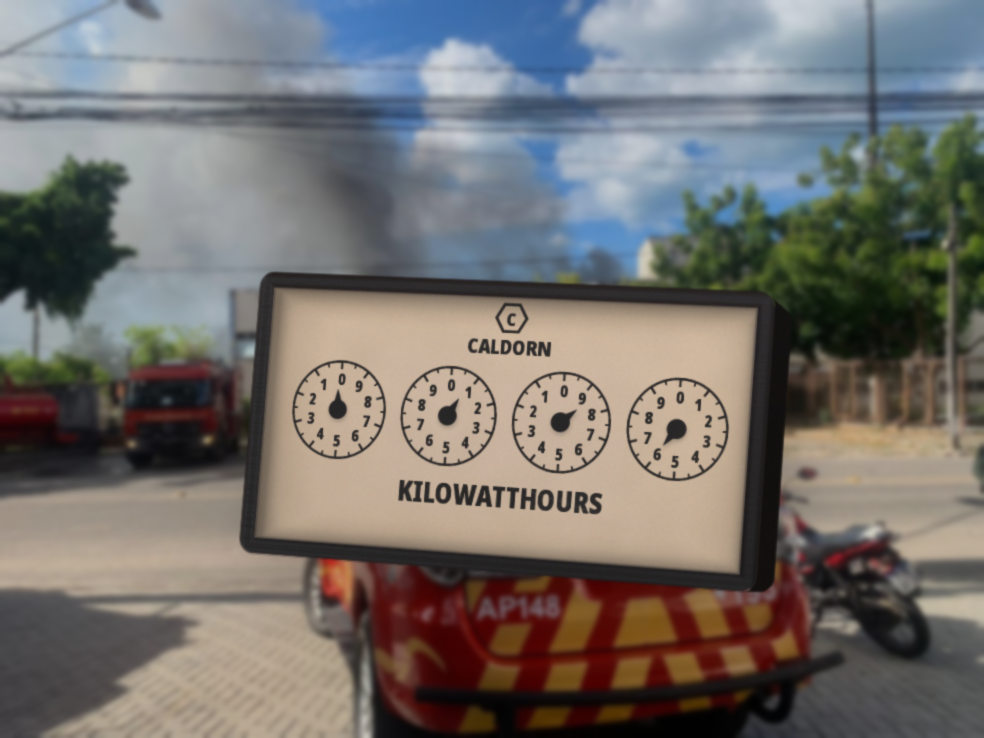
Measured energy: **86** kWh
